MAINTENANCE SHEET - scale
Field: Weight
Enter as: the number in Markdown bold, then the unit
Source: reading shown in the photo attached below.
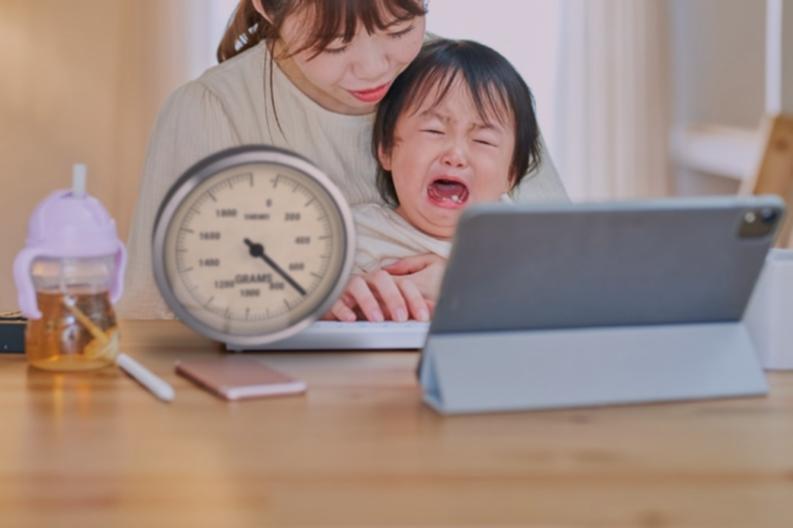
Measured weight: **700** g
